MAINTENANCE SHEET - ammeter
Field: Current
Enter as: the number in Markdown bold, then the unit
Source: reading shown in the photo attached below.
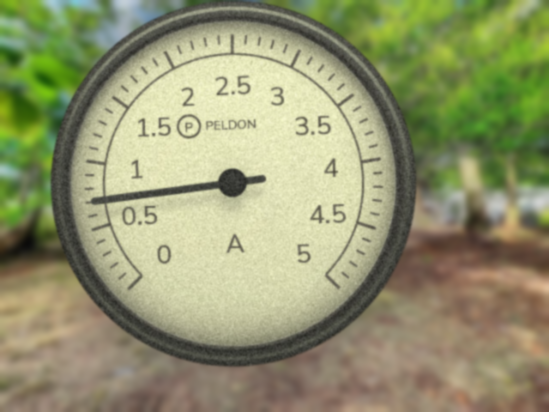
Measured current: **0.7** A
